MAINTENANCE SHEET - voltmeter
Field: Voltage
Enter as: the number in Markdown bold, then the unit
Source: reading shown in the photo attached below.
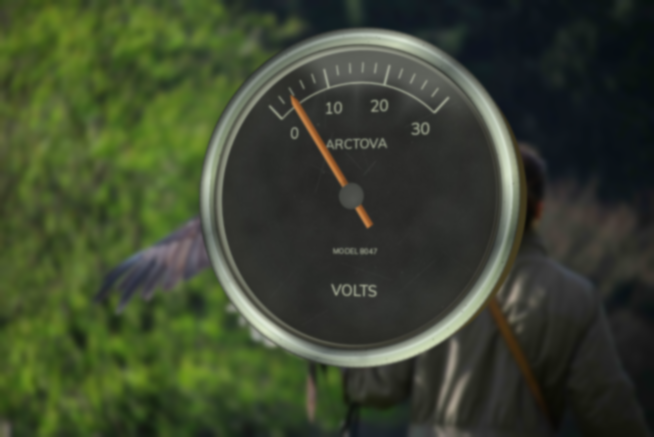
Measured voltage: **4** V
